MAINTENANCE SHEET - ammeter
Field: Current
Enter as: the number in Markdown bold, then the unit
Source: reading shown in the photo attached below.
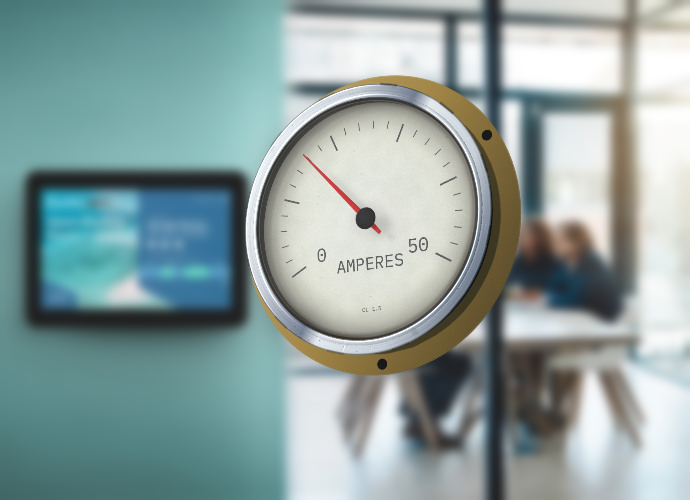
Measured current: **16** A
